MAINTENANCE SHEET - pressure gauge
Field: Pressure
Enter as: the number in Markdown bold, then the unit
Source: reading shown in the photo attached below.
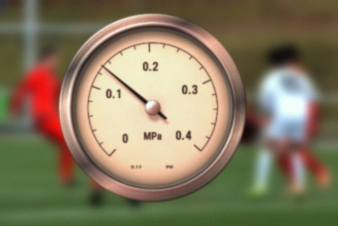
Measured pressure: **0.13** MPa
